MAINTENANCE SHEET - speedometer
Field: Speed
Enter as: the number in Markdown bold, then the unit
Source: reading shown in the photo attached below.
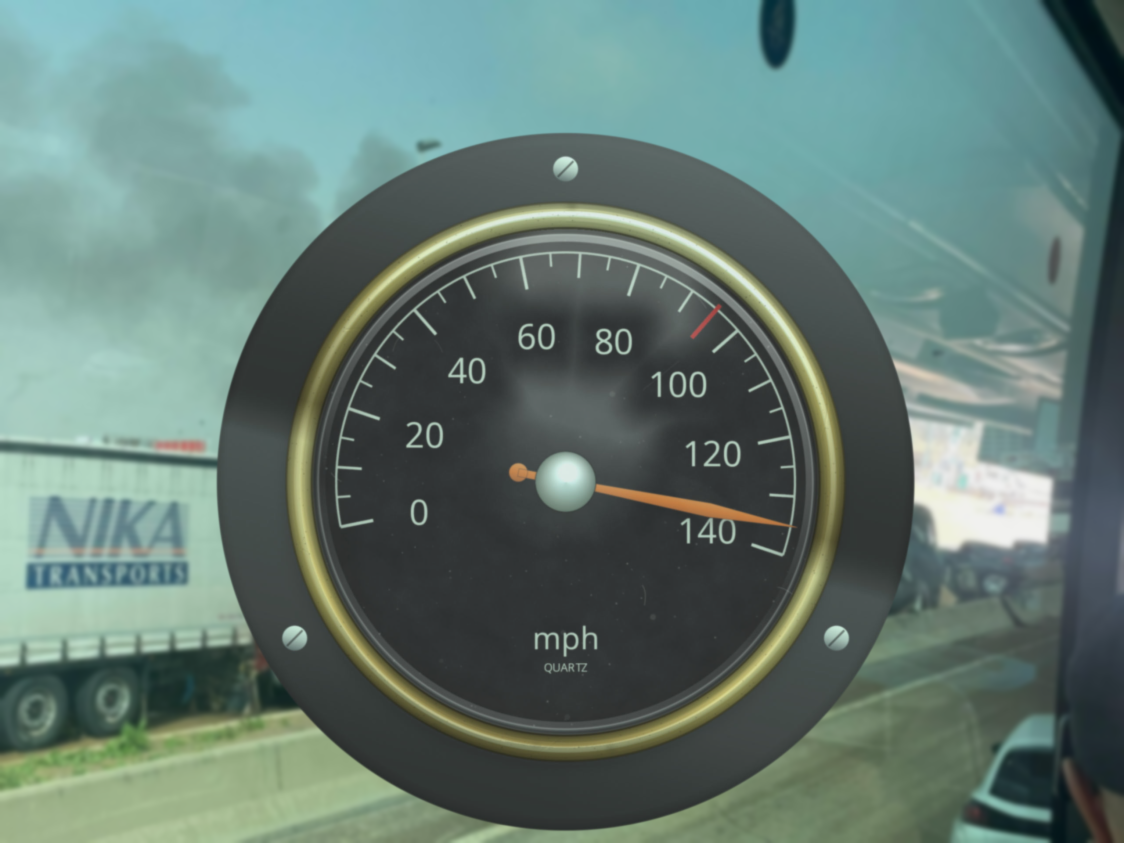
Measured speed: **135** mph
